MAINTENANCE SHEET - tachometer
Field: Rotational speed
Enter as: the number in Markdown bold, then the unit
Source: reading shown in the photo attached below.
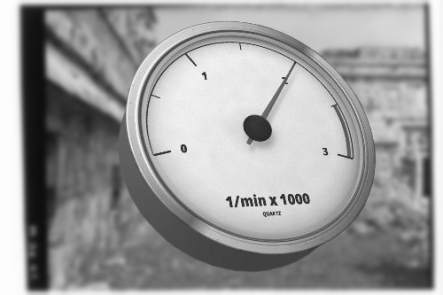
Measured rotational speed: **2000** rpm
